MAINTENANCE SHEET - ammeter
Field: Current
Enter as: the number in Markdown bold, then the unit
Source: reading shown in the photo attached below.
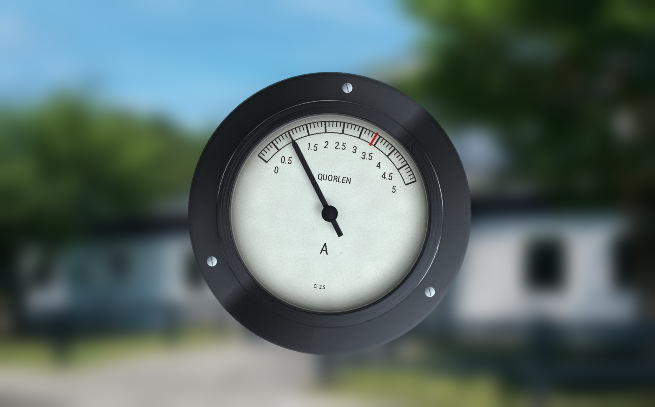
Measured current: **1** A
